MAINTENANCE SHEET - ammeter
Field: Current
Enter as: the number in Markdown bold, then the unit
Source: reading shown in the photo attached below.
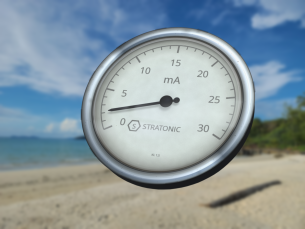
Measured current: **2** mA
